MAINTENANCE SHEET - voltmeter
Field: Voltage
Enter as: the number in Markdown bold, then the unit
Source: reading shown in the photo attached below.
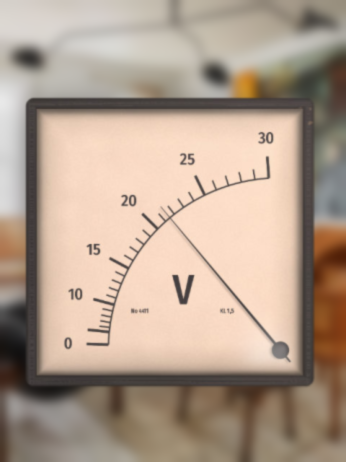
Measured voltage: **21.5** V
